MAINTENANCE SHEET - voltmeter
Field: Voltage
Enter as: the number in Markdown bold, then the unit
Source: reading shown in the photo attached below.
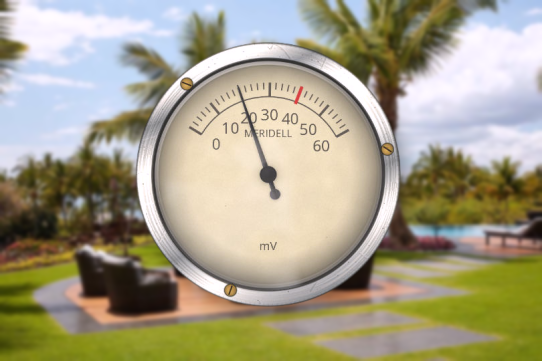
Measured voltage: **20** mV
